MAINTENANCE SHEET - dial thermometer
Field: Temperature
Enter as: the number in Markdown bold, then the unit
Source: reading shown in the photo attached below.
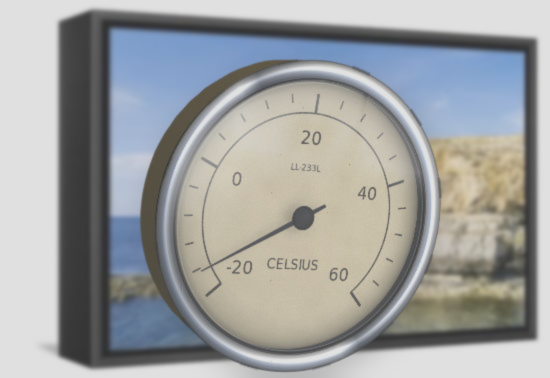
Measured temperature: **-16** °C
